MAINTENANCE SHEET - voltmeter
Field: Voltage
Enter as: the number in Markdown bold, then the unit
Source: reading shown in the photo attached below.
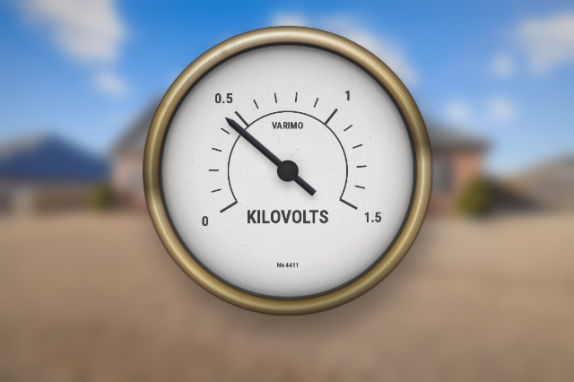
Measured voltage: **0.45** kV
